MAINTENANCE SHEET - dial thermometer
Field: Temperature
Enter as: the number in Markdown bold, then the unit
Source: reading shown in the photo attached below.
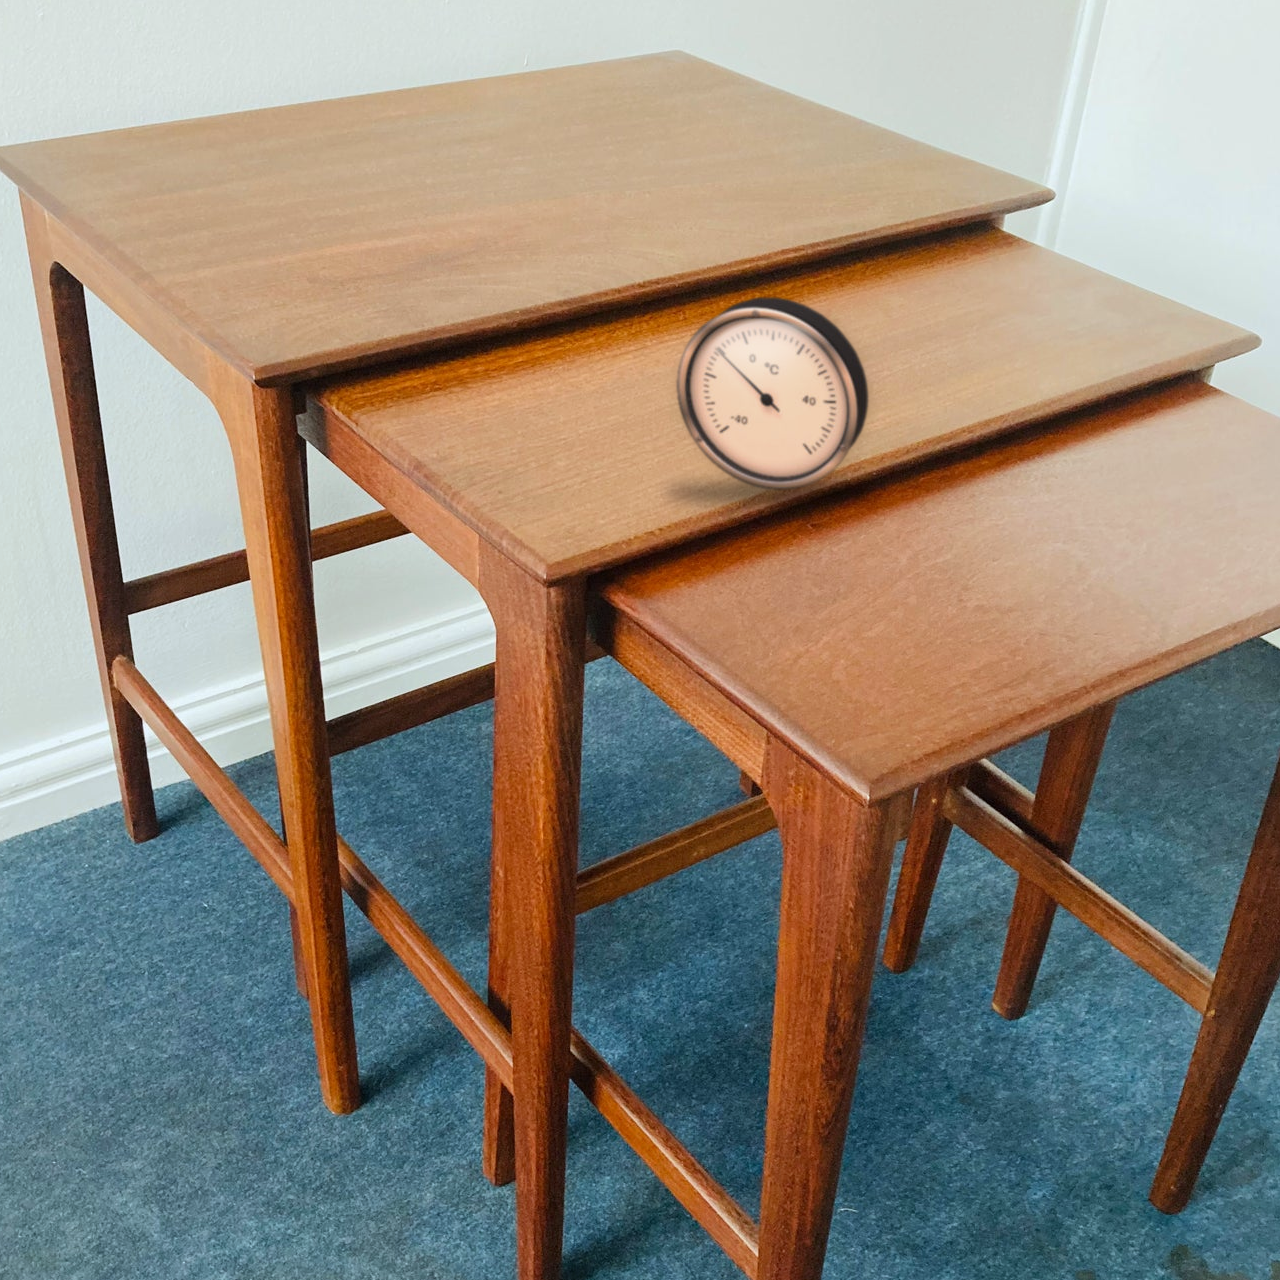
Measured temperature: **-10** °C
